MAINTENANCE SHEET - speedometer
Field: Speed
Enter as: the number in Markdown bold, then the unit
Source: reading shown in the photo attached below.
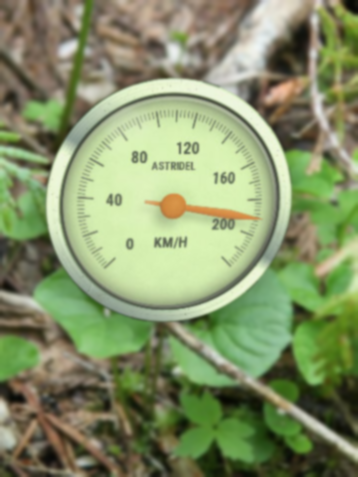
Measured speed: **190** km/h
